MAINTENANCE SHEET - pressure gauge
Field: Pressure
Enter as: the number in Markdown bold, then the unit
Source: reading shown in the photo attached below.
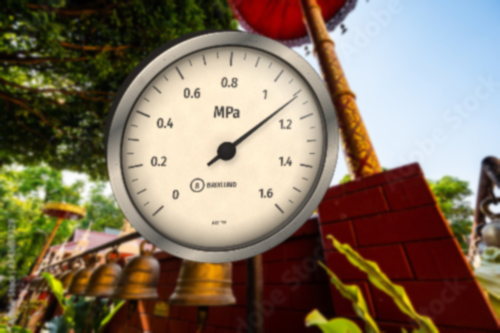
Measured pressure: **1.1** MPa
